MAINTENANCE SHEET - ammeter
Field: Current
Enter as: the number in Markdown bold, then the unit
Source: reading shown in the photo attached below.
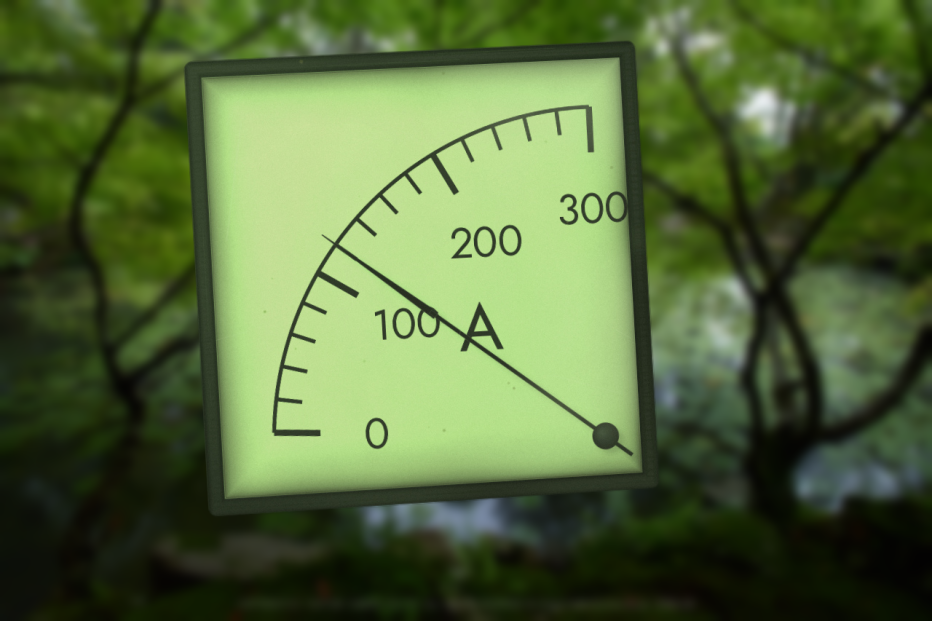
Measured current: **120** A
